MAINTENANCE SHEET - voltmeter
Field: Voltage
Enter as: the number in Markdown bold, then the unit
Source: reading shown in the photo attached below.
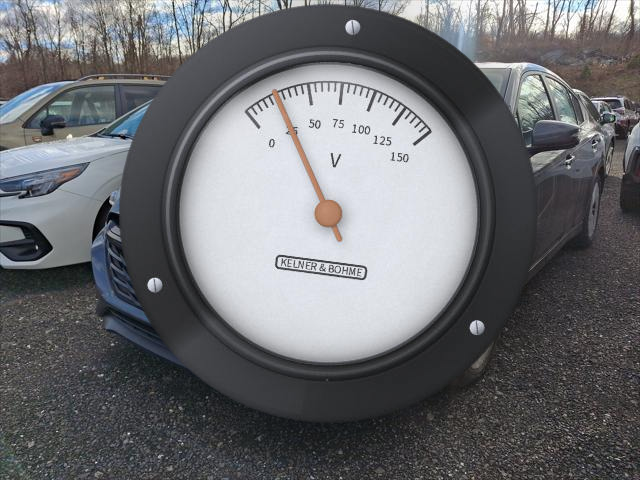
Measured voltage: **25** V
